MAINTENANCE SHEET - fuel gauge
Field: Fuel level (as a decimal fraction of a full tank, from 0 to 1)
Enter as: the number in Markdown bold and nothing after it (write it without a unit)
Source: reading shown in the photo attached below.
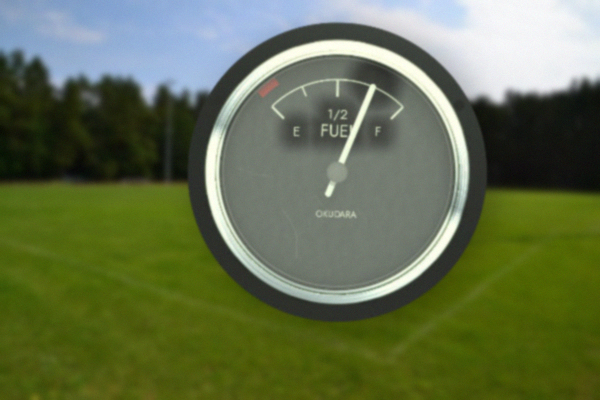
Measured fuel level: **0.75**
